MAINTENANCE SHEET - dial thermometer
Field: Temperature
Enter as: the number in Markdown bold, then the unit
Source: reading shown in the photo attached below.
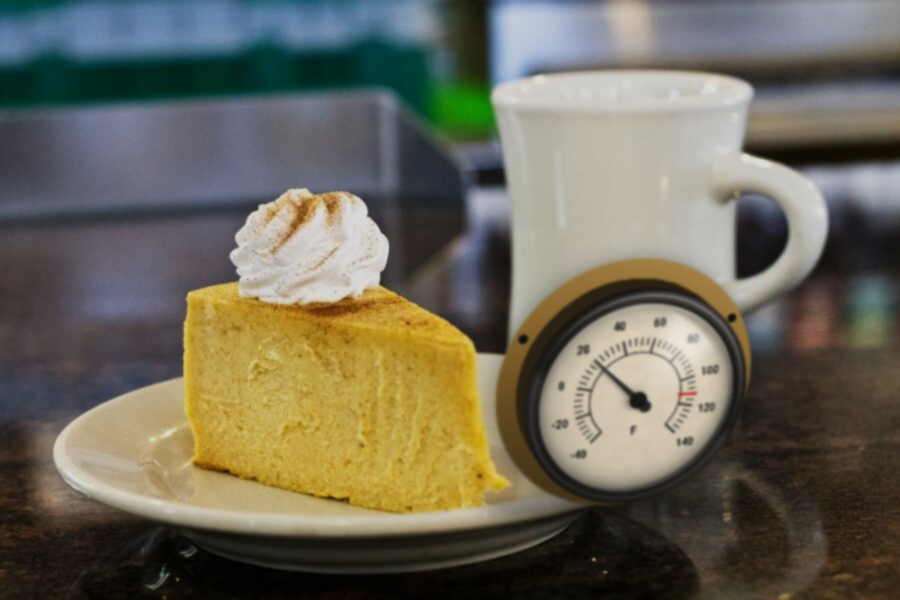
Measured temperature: **20** °F
